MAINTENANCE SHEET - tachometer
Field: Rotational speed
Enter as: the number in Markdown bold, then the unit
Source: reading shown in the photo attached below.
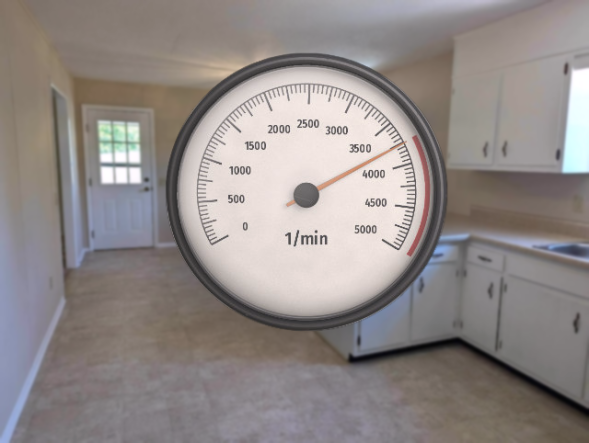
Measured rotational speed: **3750** rpm
